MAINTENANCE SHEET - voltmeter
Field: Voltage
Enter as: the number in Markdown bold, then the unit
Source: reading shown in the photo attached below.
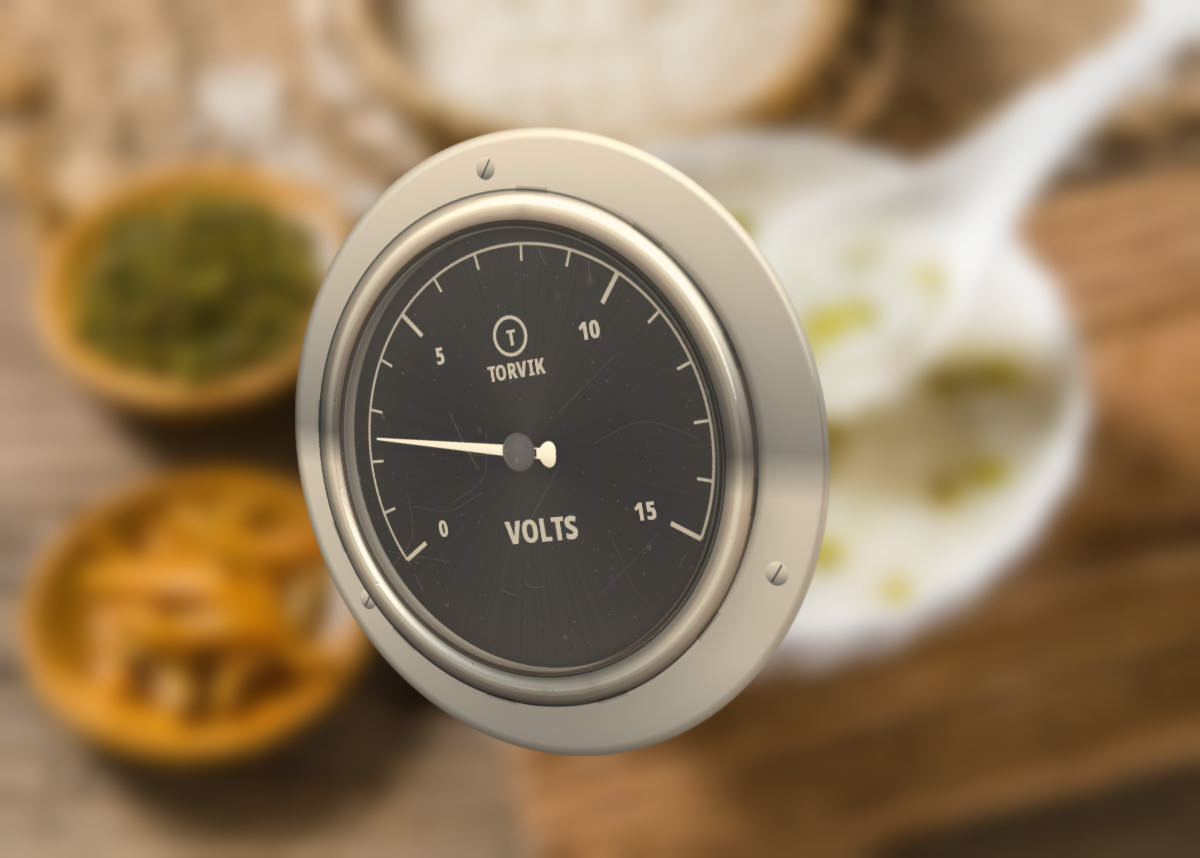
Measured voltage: **2.5** V
